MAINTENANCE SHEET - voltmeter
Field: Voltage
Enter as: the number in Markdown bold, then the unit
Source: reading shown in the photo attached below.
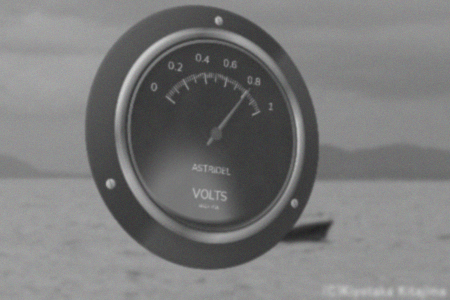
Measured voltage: **0.8** V
